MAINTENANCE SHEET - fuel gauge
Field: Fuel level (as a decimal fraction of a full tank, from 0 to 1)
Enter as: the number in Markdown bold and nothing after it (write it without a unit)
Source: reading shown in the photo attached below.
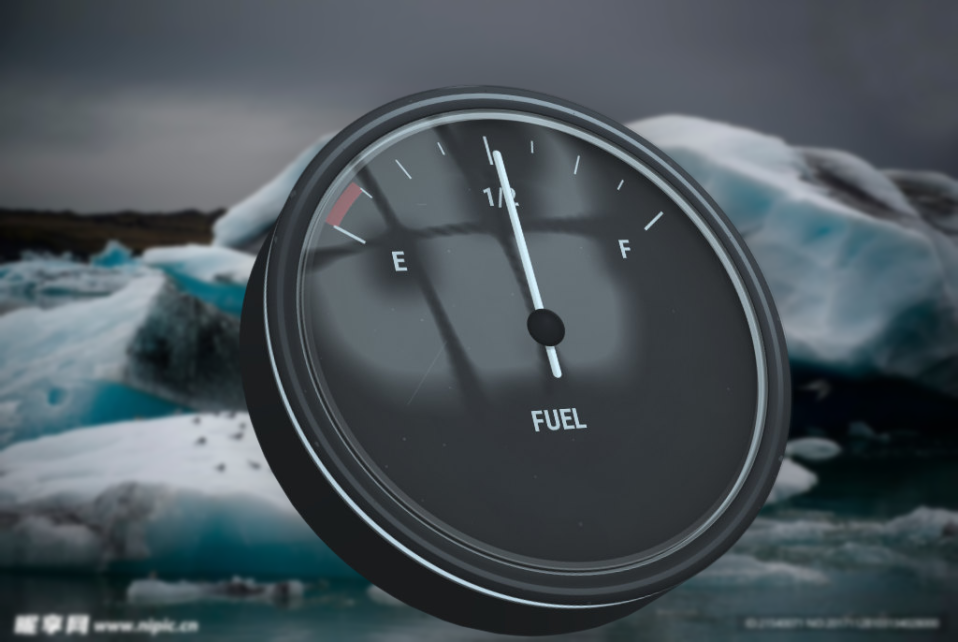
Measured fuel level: **0.5**
